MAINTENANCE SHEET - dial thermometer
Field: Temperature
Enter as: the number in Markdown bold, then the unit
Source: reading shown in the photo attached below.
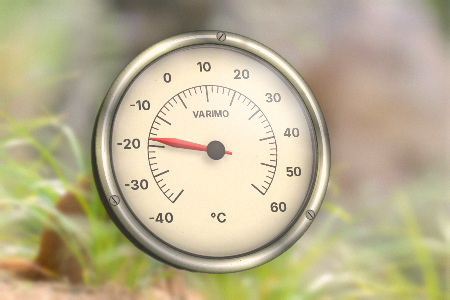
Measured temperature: **-18** °C
